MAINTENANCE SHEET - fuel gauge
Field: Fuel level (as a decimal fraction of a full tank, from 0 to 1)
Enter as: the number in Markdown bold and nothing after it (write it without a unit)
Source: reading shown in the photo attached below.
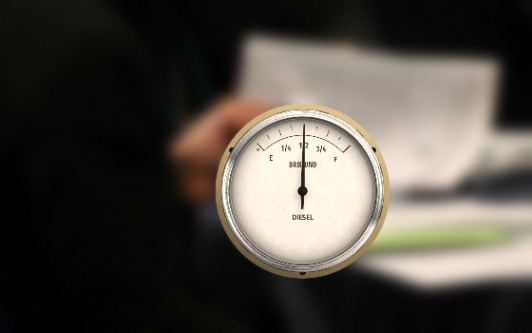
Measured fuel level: **0.5**
